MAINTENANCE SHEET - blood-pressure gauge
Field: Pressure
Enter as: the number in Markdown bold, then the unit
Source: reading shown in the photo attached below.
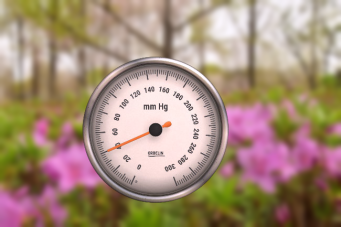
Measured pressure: **40** mmHg
